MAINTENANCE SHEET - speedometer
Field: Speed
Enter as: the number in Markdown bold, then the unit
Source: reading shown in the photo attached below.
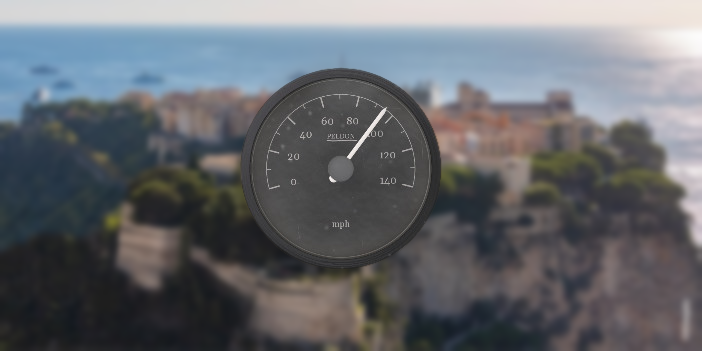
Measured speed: **95** mph
